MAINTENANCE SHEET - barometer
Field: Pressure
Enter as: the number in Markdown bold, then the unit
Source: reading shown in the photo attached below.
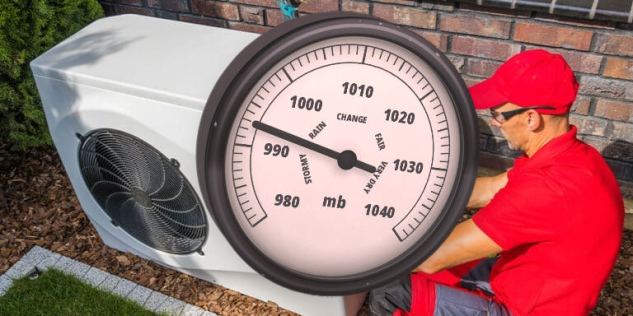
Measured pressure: **993** mbar
